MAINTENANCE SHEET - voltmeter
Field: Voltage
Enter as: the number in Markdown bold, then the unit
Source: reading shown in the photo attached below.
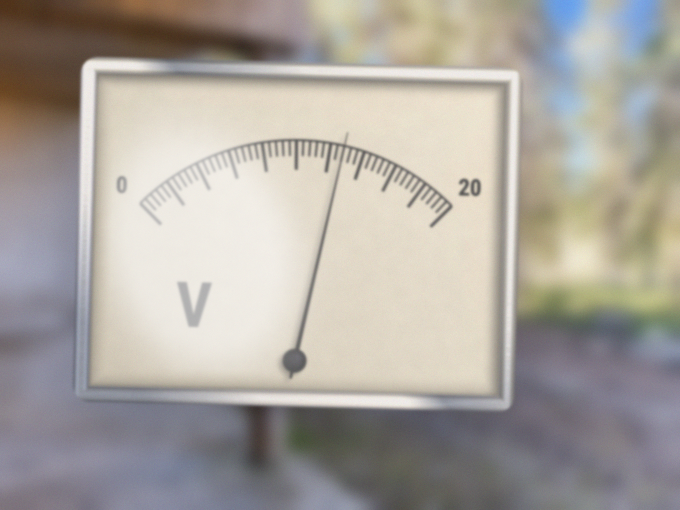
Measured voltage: **12.8** V
